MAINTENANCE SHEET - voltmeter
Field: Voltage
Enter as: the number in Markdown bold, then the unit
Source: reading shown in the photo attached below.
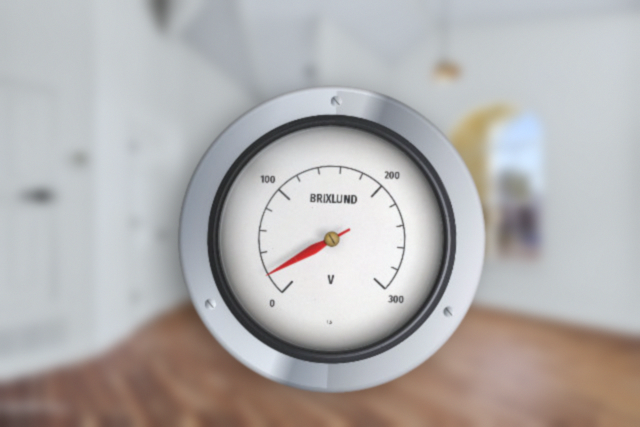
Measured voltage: **20** V
